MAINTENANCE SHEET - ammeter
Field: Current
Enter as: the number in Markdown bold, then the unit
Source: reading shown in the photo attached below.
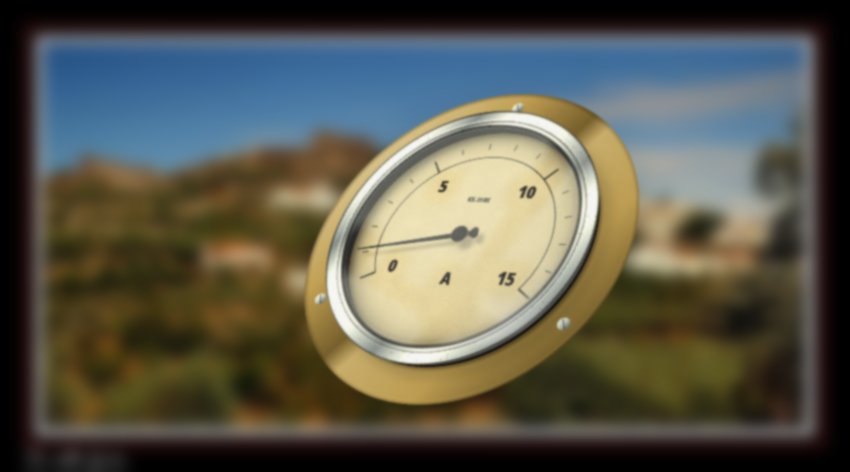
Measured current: **1** A
